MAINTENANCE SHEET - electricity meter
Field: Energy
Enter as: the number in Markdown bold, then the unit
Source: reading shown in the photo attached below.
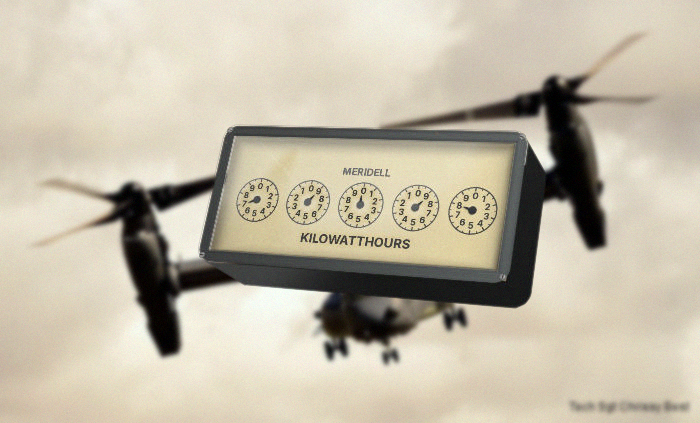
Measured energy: **68988** kWh
